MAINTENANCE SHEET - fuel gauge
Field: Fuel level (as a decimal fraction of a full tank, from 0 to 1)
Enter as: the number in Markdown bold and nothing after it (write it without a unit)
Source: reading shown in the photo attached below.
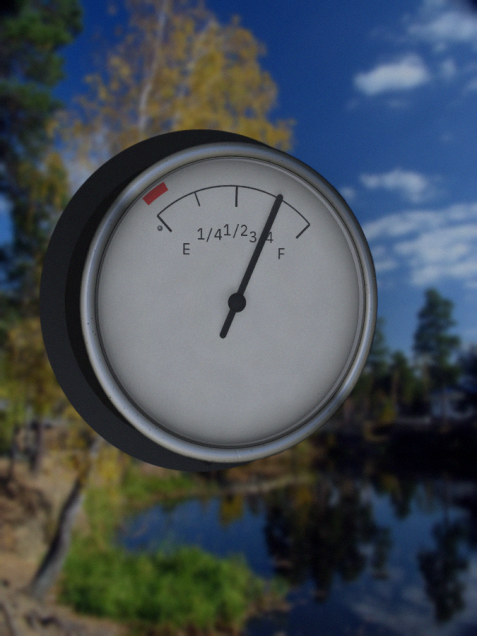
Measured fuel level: **0.75**
